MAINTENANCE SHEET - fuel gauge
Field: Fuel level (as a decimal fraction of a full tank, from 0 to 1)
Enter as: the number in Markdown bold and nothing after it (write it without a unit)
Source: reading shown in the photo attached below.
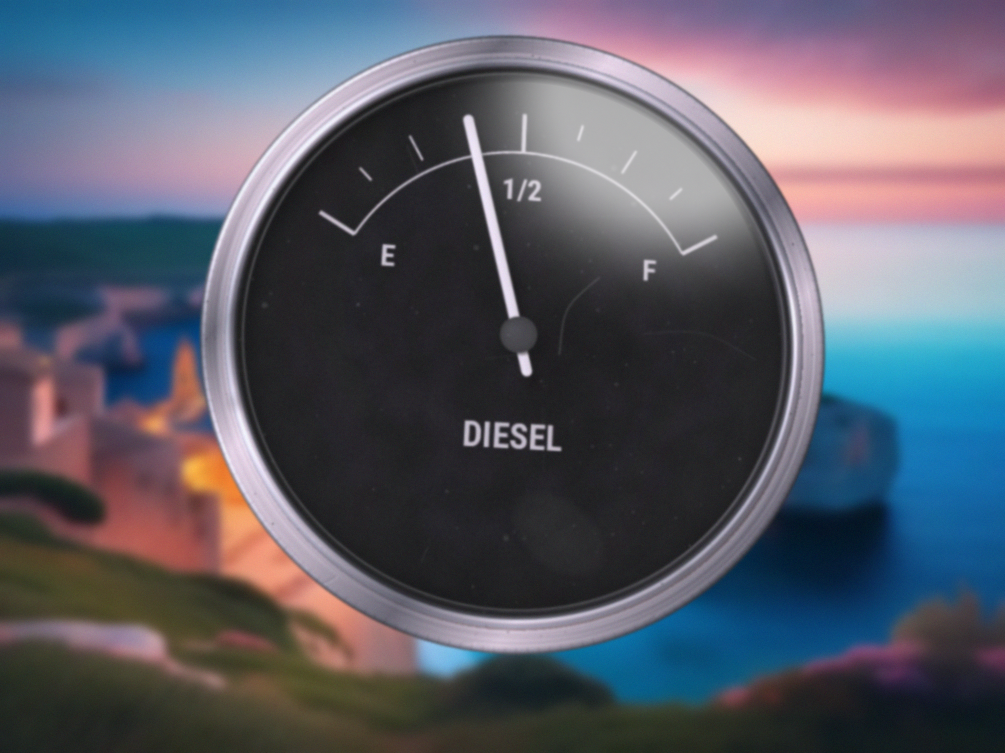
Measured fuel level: **0.375**
